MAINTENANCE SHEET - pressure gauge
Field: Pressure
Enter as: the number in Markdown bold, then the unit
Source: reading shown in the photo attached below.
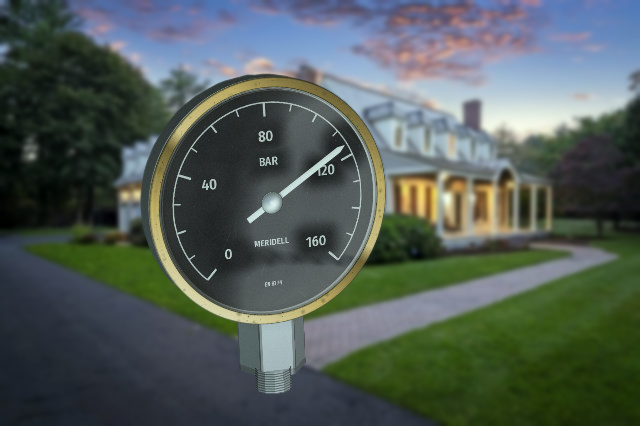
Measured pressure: **115** bar
